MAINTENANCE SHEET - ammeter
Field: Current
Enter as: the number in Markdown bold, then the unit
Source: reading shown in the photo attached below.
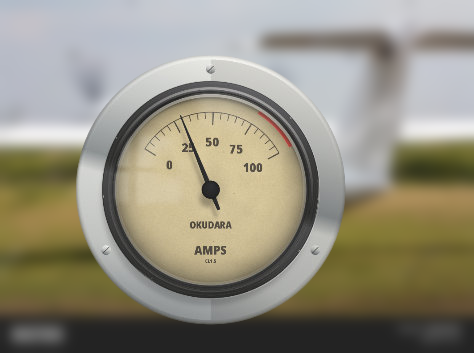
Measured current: **30** A
